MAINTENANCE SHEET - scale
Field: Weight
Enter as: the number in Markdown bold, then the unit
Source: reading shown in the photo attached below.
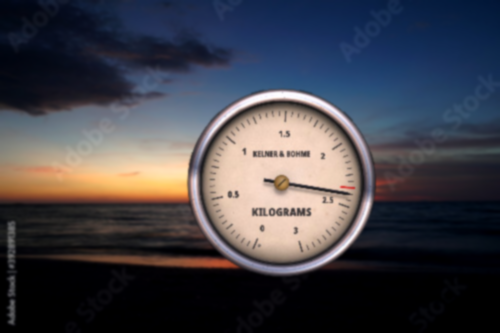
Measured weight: **2.4** kg
